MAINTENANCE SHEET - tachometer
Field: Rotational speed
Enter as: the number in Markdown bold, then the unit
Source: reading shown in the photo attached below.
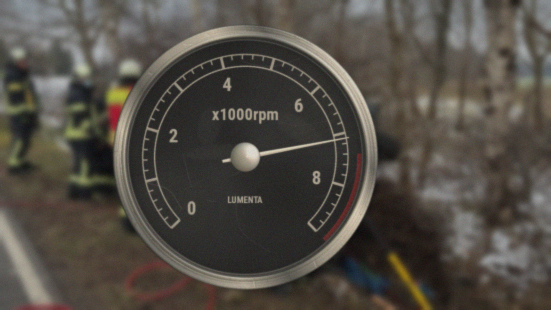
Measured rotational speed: **7100** rpm
